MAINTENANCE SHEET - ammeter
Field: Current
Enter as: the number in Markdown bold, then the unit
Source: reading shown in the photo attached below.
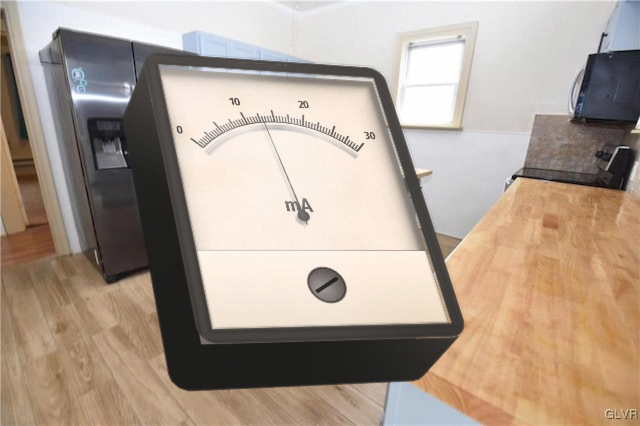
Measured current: **12.5** mA
